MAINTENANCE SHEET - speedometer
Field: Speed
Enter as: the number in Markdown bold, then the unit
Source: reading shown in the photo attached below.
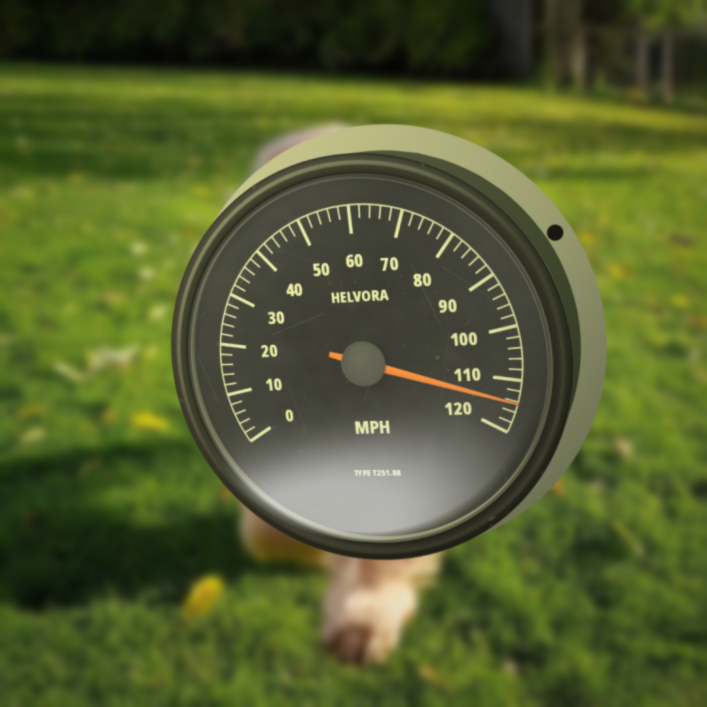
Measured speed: **114** mph
